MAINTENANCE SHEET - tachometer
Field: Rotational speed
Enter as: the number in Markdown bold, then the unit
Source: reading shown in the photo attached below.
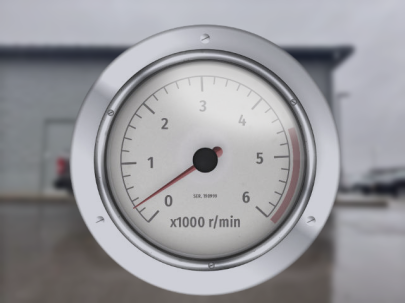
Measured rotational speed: **300** rpm
